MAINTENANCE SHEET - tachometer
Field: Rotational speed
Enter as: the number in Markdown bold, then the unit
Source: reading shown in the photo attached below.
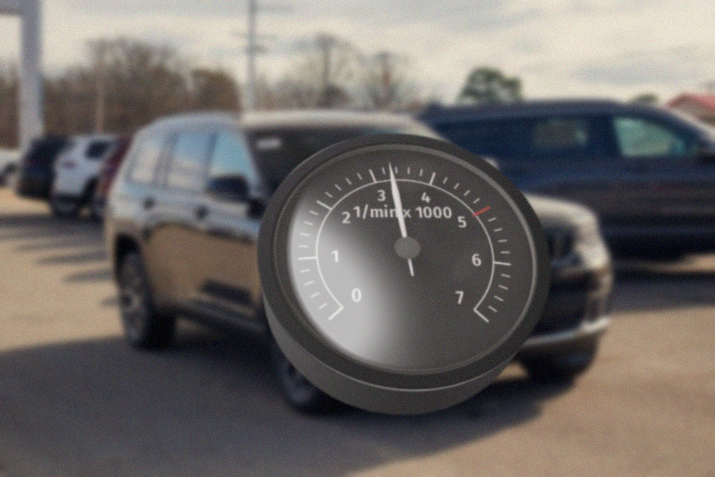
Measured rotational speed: **3300** rpm
